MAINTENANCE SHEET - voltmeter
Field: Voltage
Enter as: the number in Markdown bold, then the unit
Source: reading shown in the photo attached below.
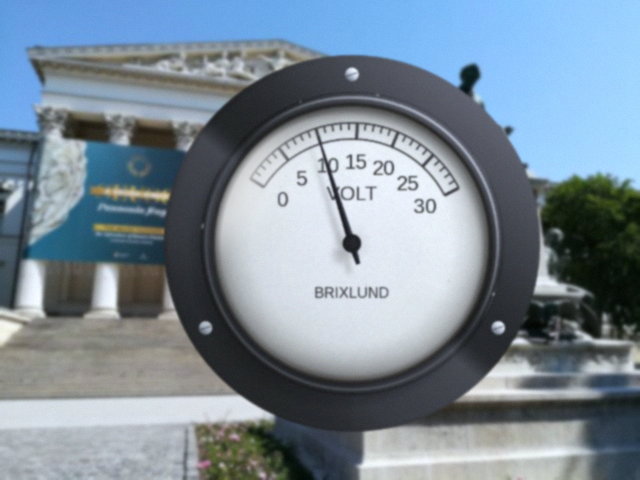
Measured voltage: **10** V
